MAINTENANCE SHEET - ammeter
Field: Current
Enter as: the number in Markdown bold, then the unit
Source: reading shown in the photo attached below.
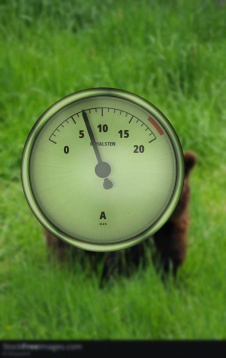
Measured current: **7** A
